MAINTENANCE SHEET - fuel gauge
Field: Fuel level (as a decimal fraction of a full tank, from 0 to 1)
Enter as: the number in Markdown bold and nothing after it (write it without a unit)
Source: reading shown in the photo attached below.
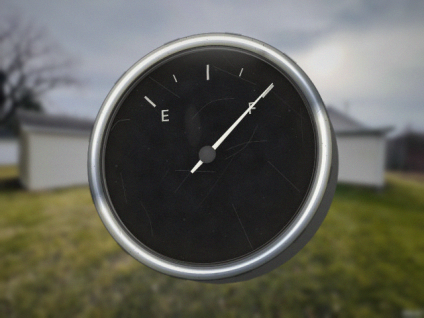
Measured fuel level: **1**
